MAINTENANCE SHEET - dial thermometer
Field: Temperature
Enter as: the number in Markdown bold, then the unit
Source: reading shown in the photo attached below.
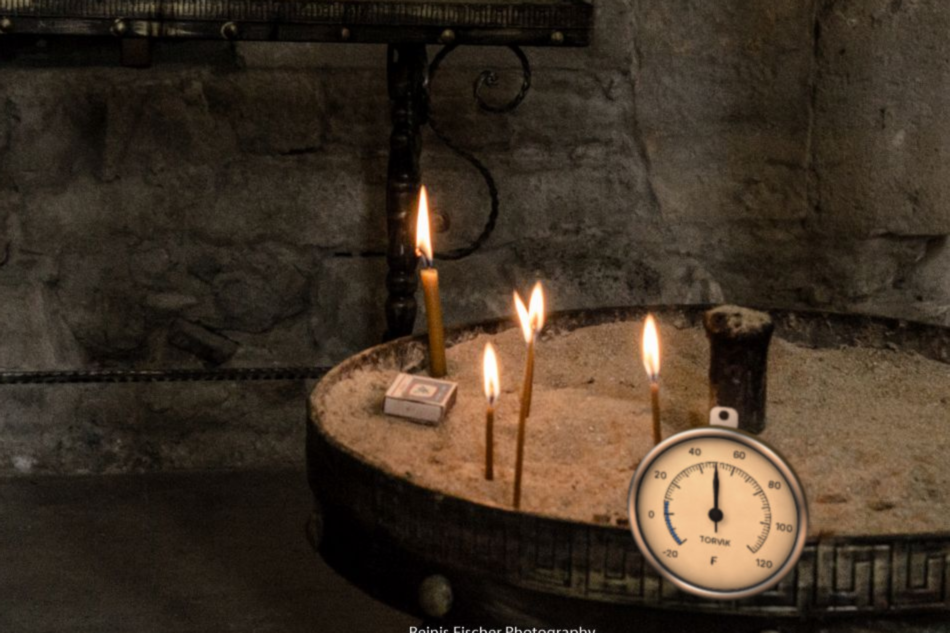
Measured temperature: **50** °F
